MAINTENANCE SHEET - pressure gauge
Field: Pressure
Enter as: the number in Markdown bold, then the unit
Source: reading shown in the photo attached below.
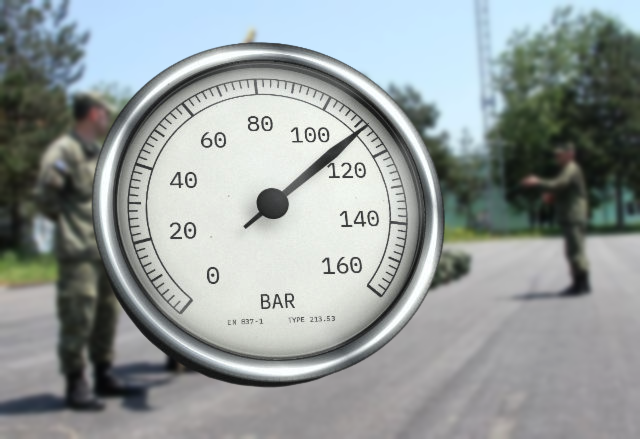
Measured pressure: **112** bar
